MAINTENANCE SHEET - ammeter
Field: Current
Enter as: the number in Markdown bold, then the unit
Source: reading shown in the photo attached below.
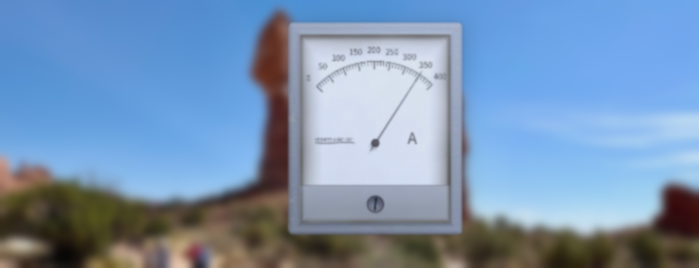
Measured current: **350** A
